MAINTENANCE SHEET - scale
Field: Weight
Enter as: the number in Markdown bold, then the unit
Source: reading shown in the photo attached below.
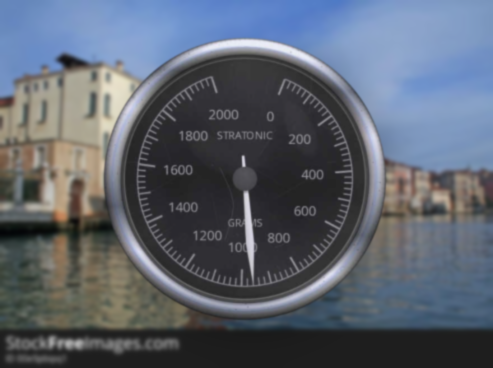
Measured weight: **960** g
